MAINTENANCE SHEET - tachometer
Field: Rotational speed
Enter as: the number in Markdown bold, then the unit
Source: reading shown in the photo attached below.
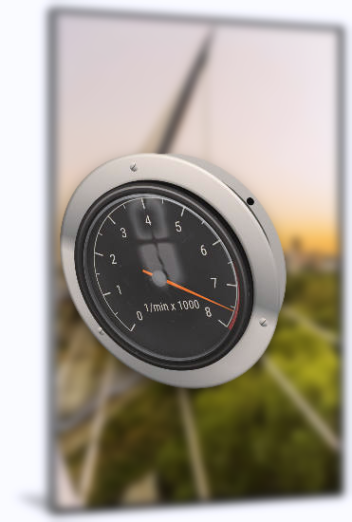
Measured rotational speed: **7500** rpm
